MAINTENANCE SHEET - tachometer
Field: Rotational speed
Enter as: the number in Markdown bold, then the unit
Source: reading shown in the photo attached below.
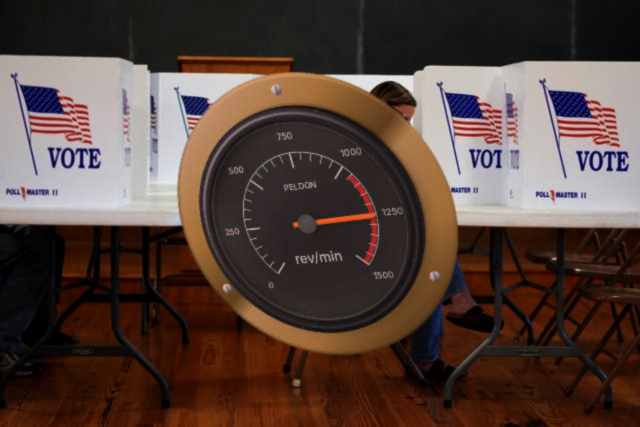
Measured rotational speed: **1250** rpm
